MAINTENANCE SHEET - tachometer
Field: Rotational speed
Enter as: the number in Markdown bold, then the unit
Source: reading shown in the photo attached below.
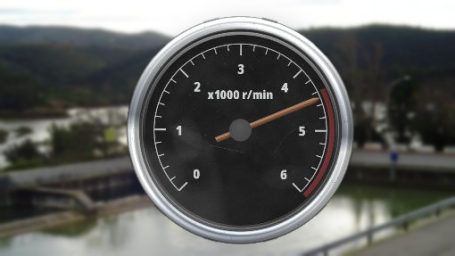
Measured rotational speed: **4500** rpm
